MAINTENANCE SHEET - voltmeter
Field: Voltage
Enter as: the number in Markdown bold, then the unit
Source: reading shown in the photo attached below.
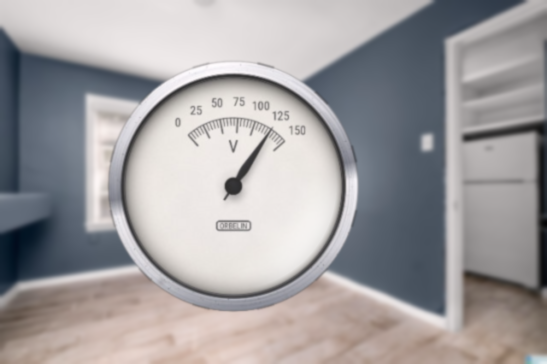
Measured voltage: **125** V
